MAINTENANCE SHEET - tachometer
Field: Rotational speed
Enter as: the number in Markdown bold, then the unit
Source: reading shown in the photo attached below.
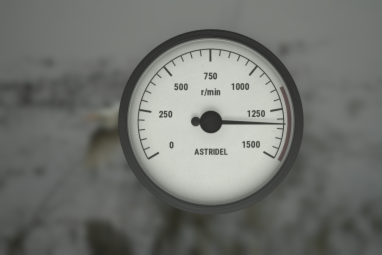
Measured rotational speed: **1325** rpm
